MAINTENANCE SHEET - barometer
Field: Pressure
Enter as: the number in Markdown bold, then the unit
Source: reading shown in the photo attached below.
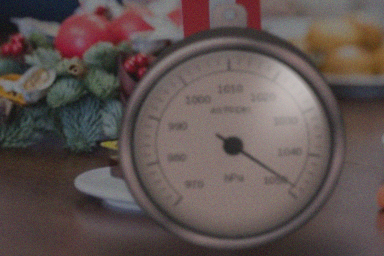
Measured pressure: **1048** hPa
